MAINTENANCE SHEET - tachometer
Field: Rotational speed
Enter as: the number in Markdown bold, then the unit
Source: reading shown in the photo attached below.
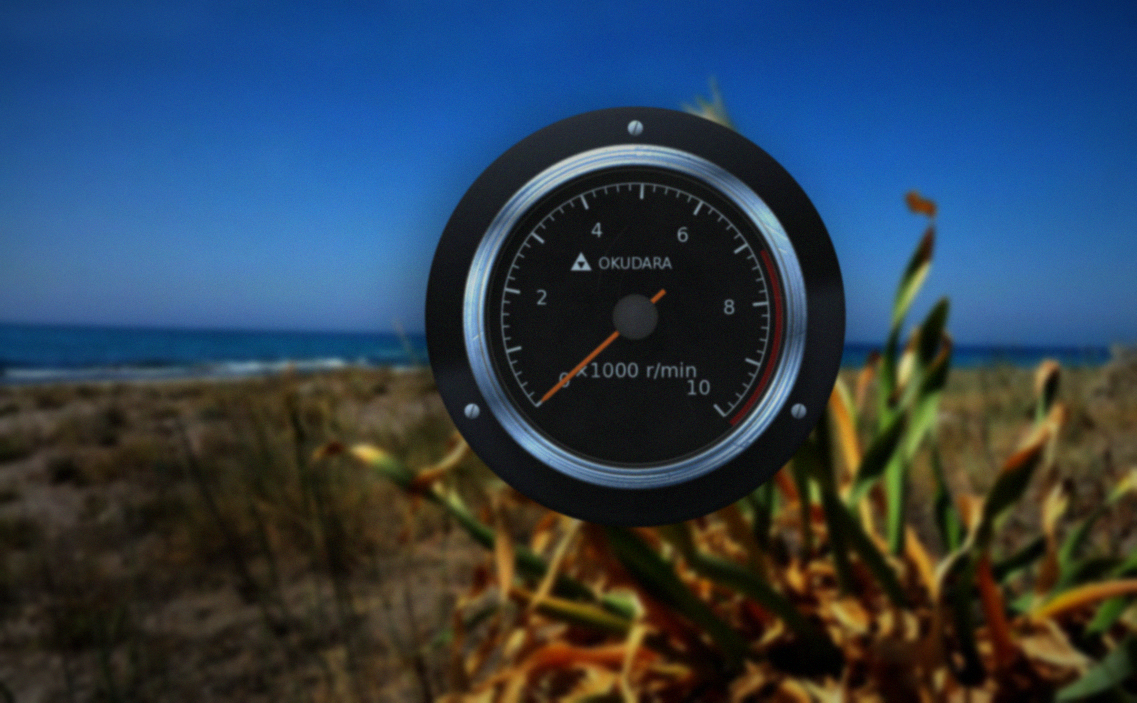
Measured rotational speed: **0** rpm
